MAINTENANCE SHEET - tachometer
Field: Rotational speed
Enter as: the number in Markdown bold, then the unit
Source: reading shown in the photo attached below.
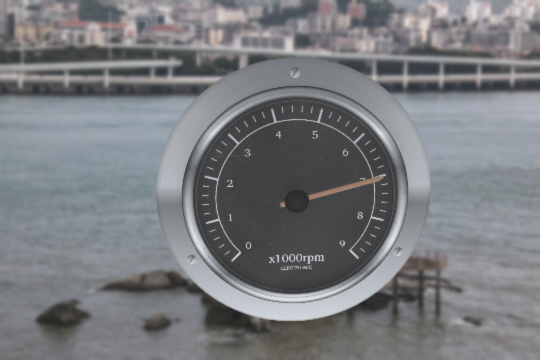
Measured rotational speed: **7000** rpm
